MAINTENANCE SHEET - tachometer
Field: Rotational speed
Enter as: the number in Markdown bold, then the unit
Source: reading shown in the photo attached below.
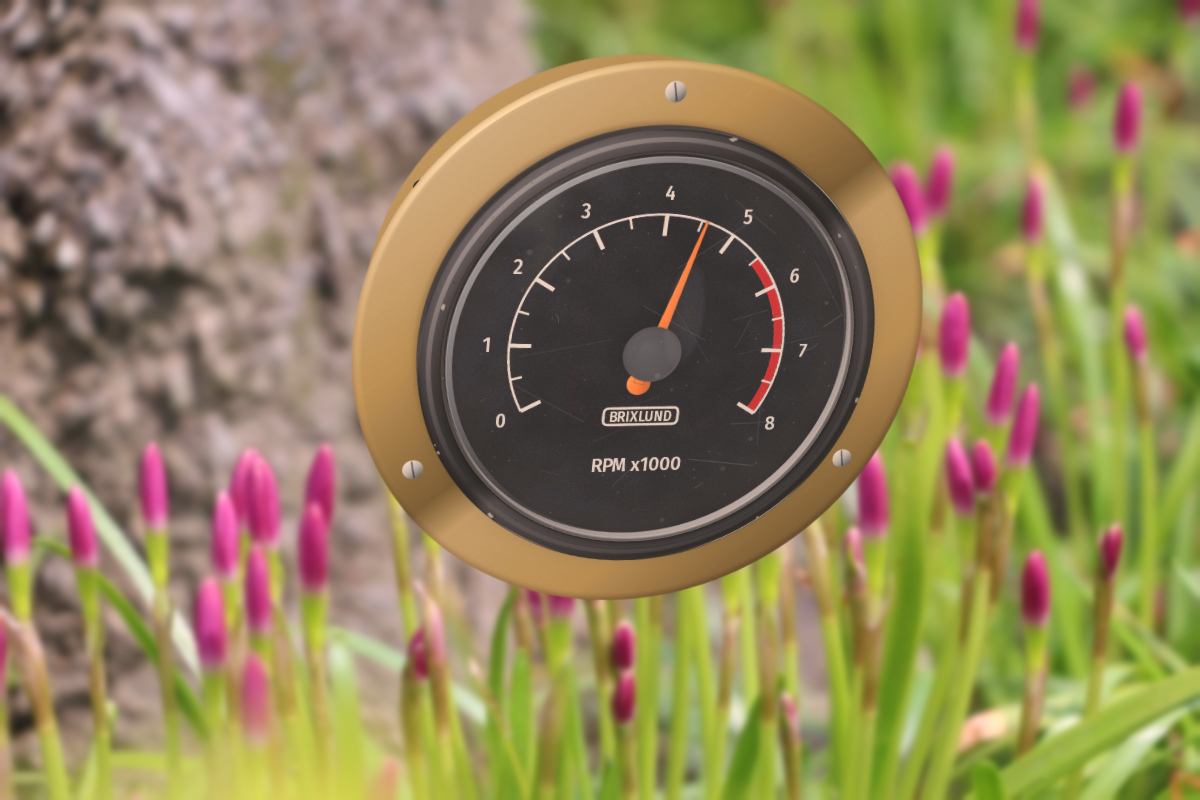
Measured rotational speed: **4500** rpm
